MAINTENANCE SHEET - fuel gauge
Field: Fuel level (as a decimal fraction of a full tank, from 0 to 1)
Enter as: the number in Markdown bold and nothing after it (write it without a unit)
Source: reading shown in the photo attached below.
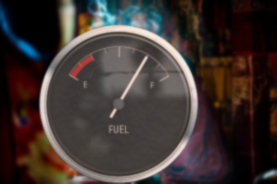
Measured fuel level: **0.75**
